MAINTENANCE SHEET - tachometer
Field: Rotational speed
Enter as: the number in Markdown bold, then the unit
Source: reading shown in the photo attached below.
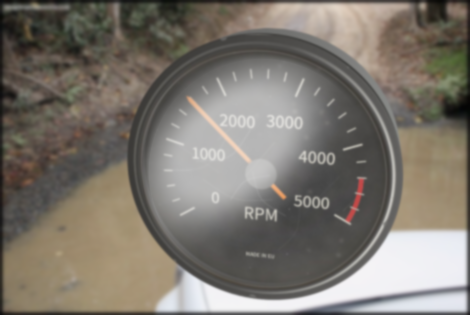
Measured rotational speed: **1600** rpm
